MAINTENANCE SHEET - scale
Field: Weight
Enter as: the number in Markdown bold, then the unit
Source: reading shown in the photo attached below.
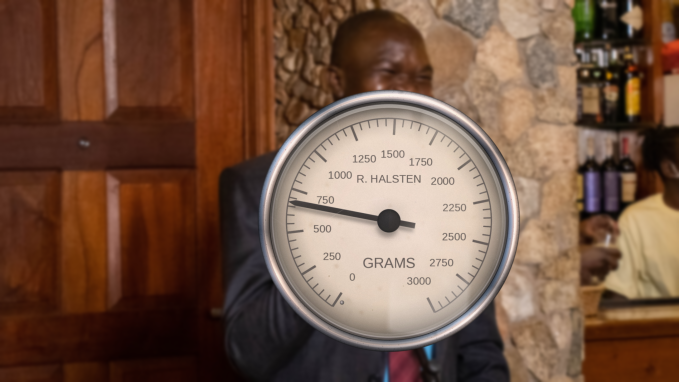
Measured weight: **675** g
